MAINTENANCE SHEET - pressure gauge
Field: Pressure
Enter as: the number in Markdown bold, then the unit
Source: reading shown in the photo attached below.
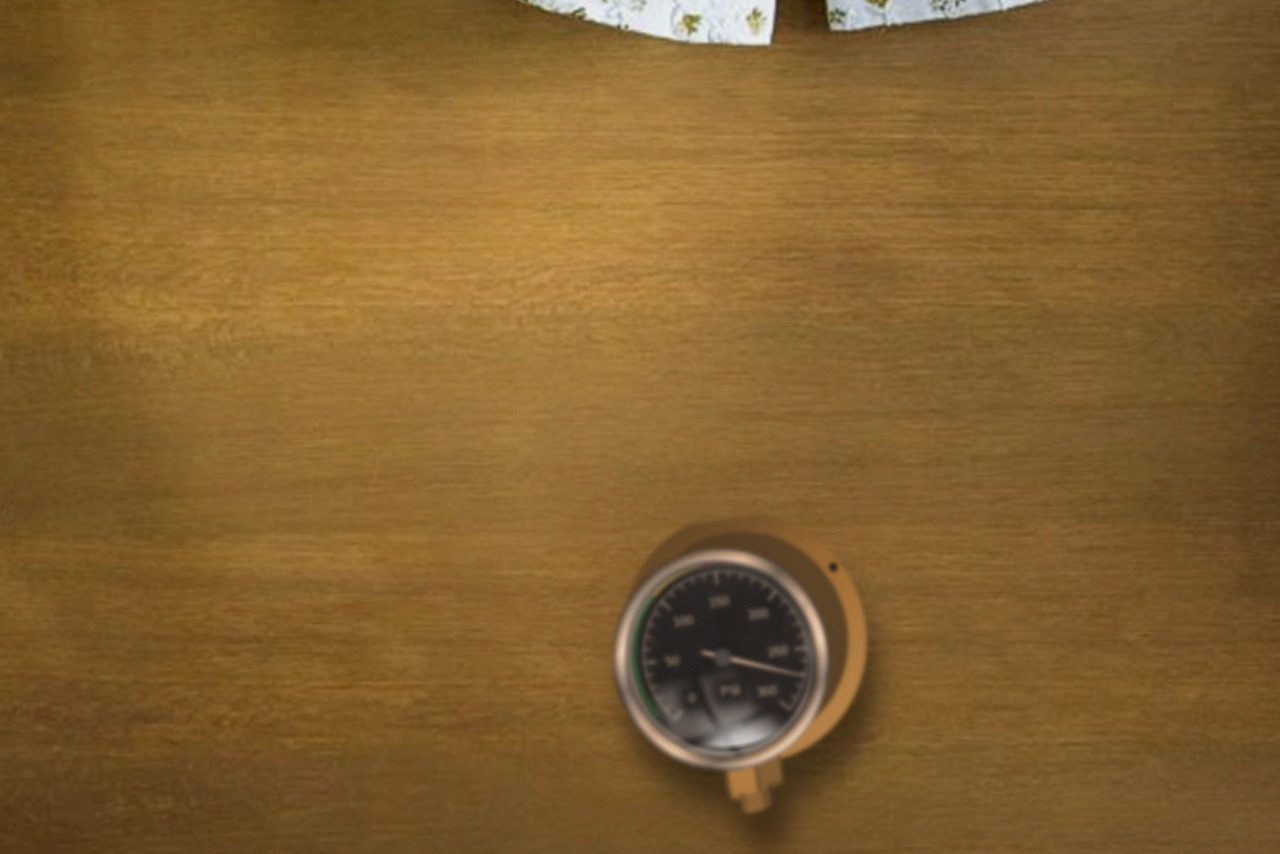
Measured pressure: **270** psi
